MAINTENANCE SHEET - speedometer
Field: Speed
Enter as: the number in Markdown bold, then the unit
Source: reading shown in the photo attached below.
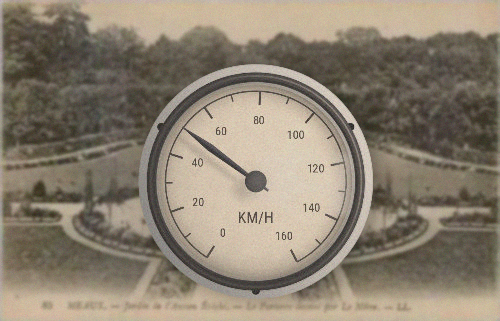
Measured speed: **50** km/h
